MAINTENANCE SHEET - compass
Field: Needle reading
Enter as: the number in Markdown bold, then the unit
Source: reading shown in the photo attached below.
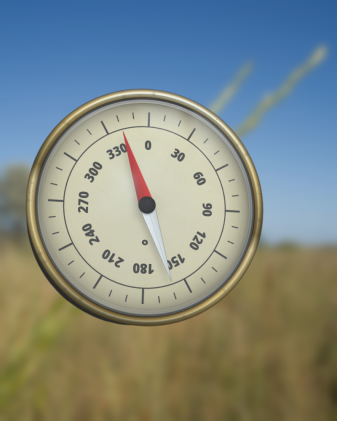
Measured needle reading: **340** °
